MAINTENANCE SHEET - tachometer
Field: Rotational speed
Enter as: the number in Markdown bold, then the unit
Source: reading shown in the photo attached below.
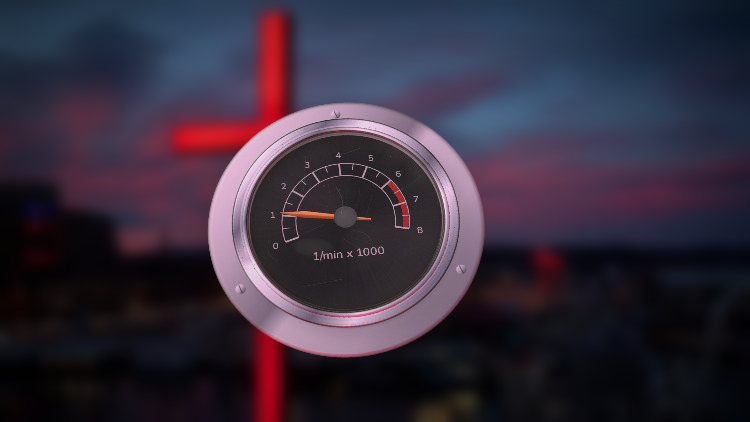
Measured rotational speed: **1000** rpm
